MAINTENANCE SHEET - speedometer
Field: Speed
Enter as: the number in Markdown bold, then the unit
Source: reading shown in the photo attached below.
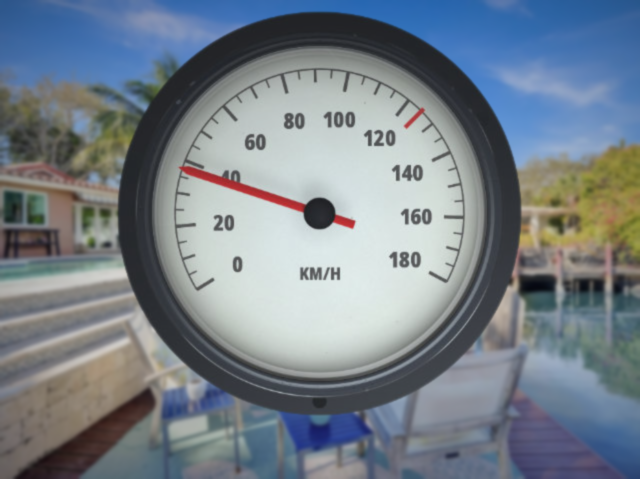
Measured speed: **37.5** km/h
